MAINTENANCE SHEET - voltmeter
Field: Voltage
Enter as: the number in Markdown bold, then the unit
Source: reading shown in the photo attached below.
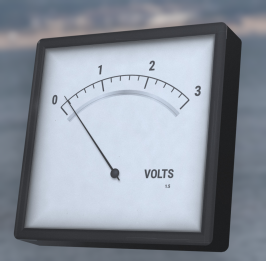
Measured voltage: **0.2** V
